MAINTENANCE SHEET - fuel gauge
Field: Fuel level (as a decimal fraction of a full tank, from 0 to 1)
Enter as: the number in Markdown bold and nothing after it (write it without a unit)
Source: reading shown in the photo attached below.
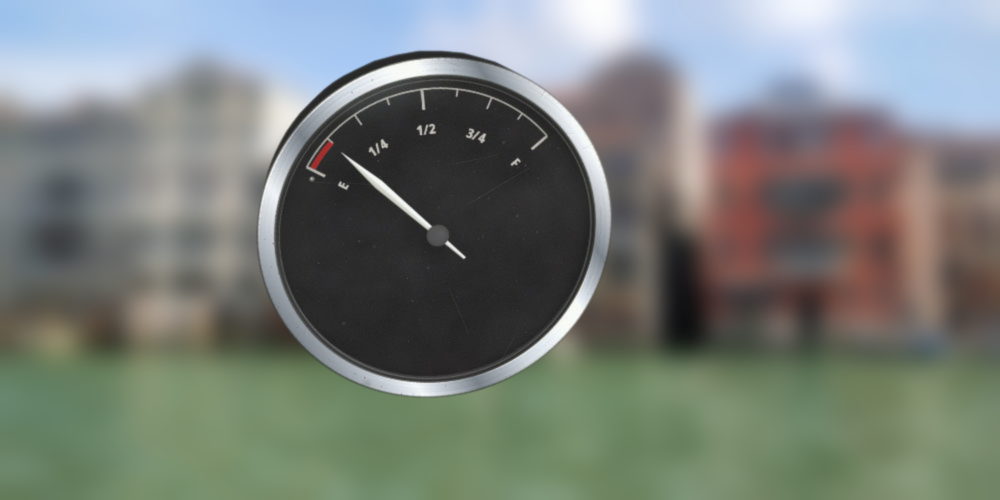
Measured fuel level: **0.125**
